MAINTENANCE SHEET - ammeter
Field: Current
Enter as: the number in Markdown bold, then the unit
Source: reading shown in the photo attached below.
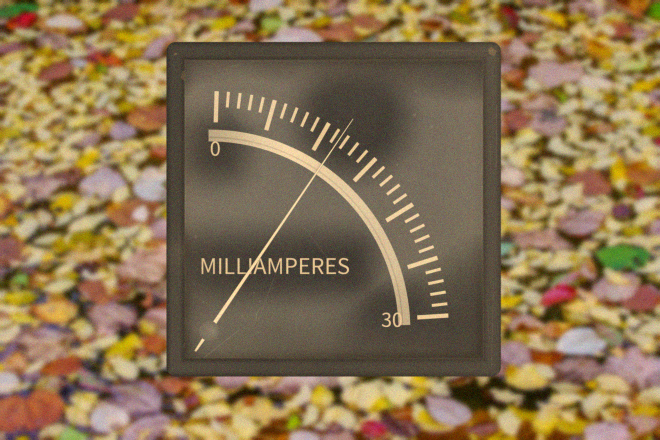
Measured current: **11.5** mA
